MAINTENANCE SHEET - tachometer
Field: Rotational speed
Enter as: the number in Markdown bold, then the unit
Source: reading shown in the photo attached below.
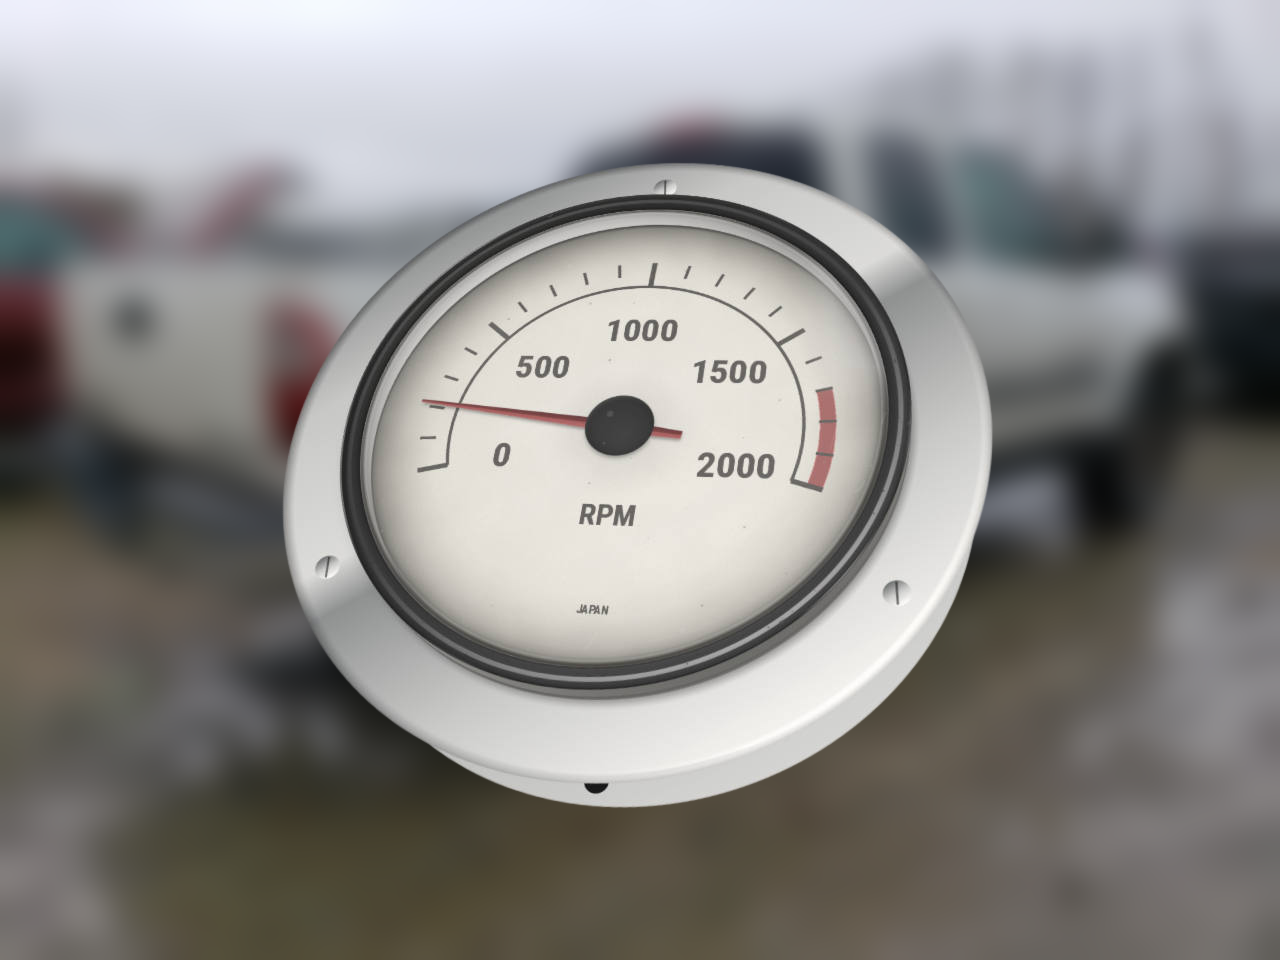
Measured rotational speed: **200** rpm
